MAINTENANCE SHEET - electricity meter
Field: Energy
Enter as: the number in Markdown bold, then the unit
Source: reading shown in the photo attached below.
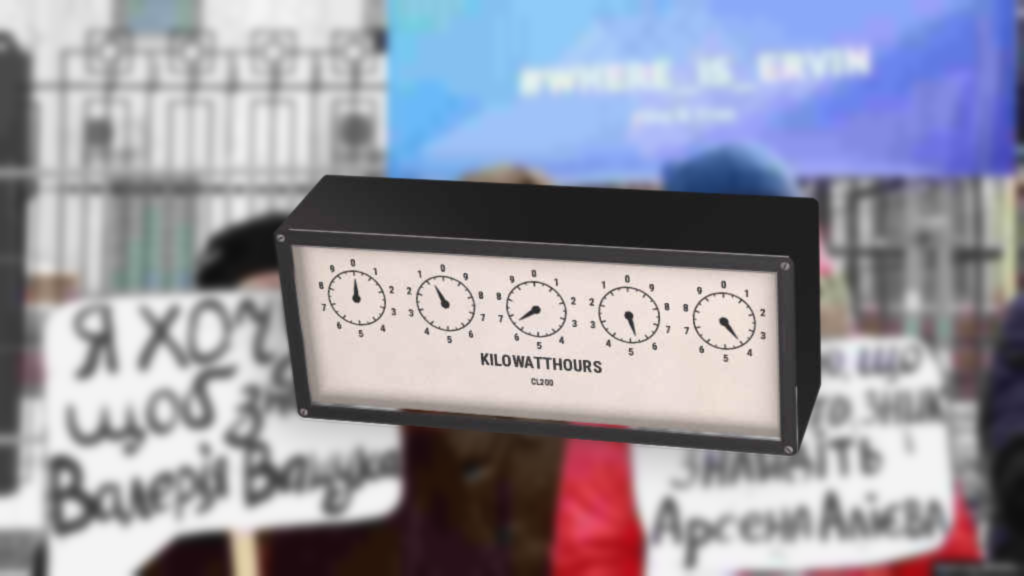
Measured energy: **654** kWh
